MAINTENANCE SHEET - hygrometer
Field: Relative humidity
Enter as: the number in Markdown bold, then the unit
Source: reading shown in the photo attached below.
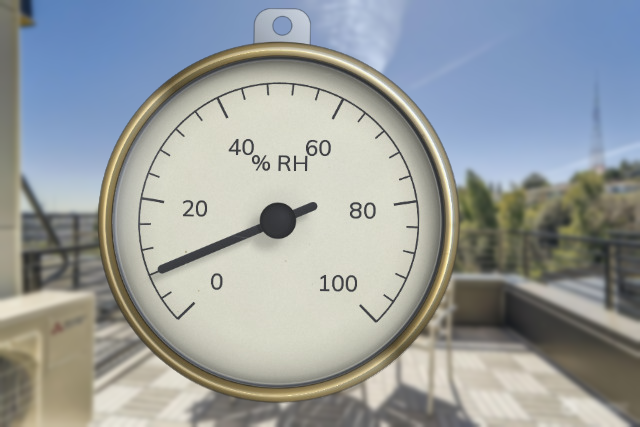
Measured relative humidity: **8** %
